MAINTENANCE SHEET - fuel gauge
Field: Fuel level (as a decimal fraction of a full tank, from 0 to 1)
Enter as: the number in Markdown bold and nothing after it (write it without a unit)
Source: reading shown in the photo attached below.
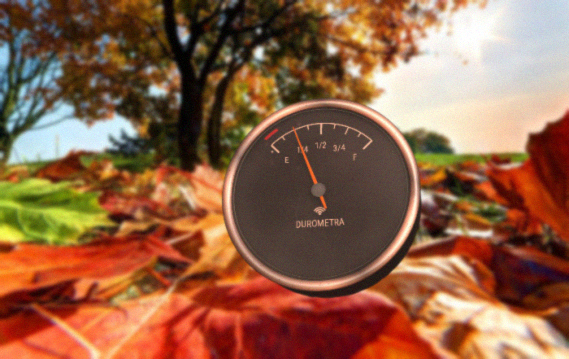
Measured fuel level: **0.25**
